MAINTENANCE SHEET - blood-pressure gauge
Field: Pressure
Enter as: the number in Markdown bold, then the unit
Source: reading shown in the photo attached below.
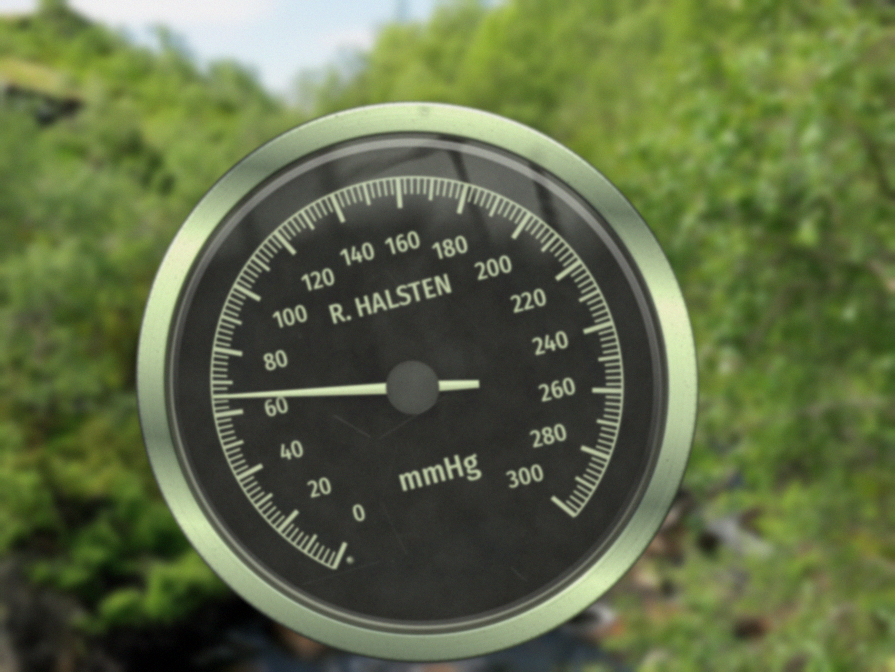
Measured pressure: **66** mmHg
